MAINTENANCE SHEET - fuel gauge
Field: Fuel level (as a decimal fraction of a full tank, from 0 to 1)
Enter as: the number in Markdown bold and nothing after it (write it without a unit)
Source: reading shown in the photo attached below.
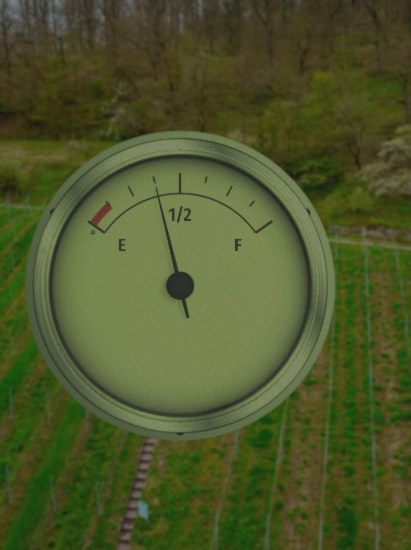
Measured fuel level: **0.375**
